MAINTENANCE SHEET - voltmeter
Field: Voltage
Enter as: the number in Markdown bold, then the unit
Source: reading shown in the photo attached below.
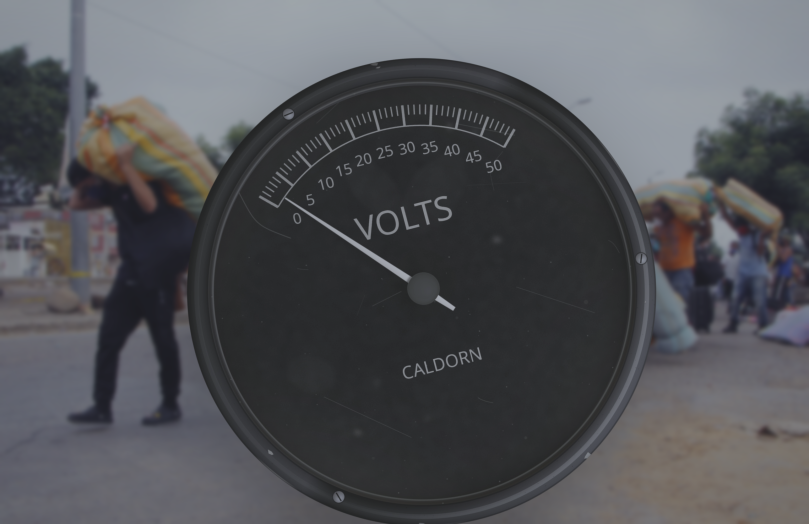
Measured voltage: **2** V
